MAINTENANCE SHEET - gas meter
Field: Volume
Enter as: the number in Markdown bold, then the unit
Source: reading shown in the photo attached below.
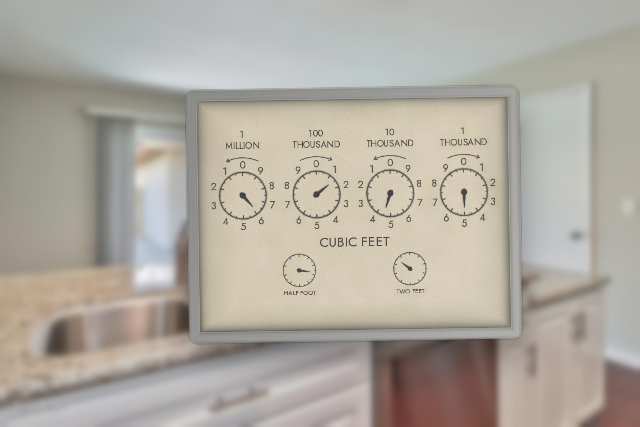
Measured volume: **614500** ft³
